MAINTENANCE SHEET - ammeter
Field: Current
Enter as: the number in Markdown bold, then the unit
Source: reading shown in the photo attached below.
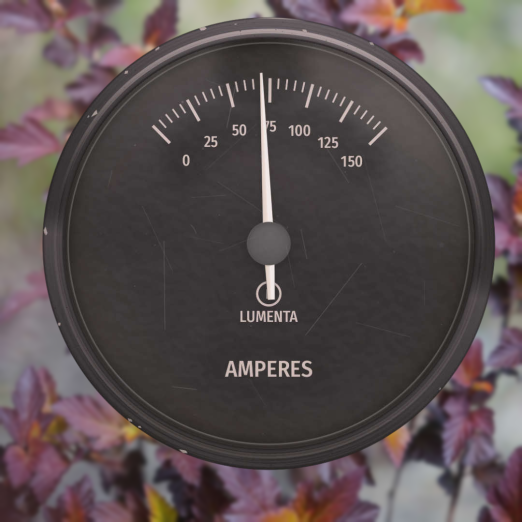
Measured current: **70** A
